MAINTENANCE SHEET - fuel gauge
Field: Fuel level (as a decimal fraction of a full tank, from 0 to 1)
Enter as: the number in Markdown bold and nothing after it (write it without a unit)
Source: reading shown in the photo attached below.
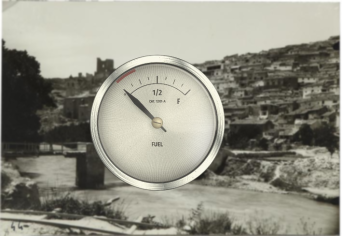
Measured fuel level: **0**
